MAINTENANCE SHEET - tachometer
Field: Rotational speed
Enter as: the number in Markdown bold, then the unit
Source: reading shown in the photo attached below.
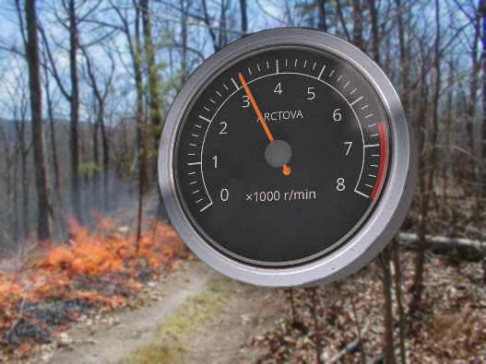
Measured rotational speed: **3200** rpm
